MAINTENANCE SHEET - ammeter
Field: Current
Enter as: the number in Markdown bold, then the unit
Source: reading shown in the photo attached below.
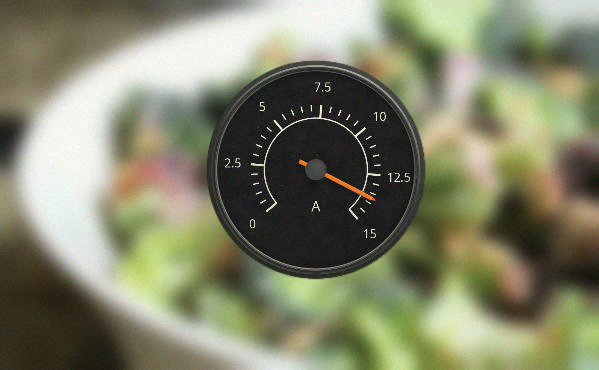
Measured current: **13.75** A
